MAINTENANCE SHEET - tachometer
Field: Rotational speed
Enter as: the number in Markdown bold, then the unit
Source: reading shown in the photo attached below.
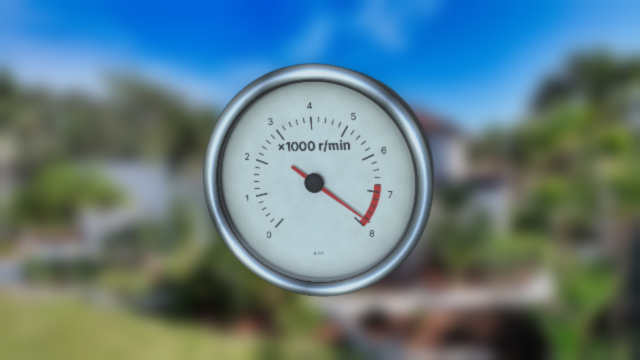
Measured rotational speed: **7800** rpm
